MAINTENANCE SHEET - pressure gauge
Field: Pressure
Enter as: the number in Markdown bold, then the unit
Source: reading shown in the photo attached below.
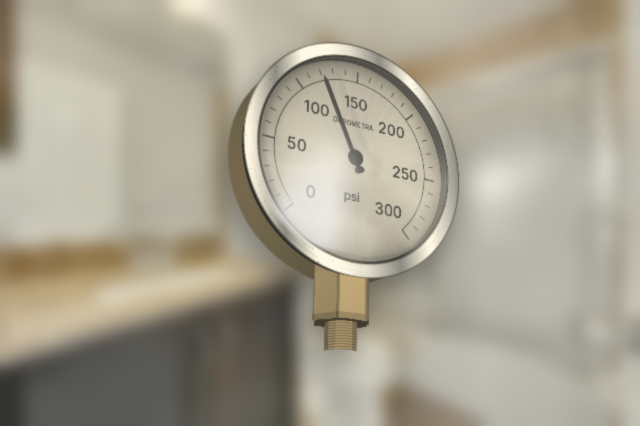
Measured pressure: **120** psi
